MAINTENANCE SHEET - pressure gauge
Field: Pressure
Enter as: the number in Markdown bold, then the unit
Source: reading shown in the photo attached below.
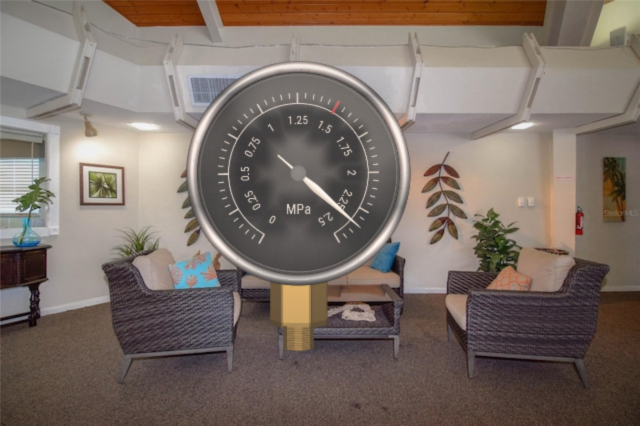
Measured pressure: **2.35** MPa
